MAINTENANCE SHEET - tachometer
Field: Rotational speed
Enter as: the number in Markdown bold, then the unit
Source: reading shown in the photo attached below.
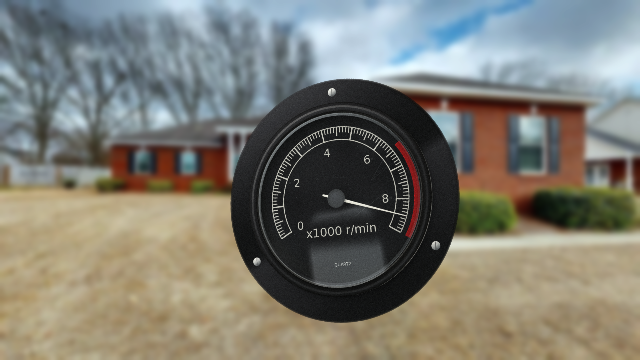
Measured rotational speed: **8500** rpm
